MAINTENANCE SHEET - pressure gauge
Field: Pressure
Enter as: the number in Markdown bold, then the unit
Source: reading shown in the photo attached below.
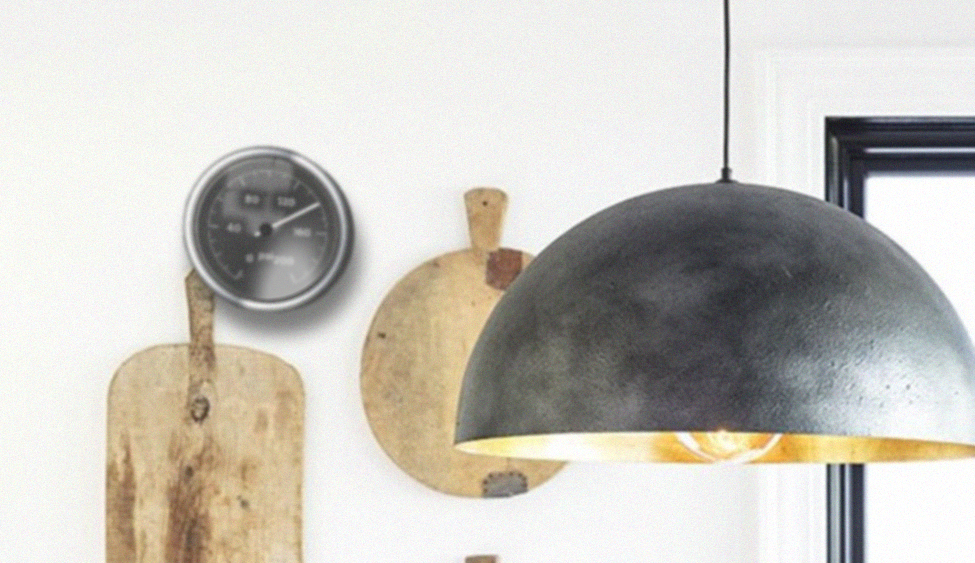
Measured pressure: **140** psi
